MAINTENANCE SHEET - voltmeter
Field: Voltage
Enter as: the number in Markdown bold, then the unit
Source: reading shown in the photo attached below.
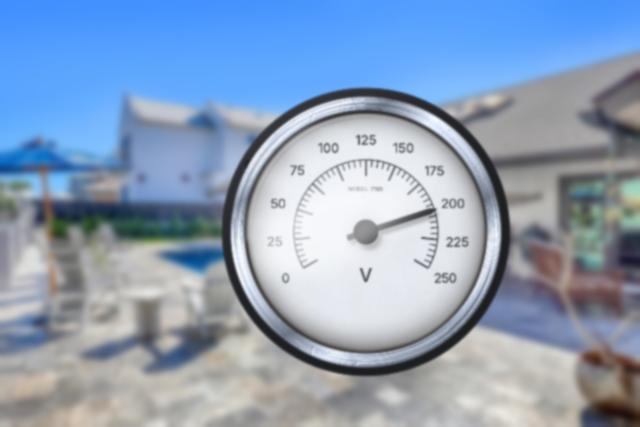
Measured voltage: **200** V
